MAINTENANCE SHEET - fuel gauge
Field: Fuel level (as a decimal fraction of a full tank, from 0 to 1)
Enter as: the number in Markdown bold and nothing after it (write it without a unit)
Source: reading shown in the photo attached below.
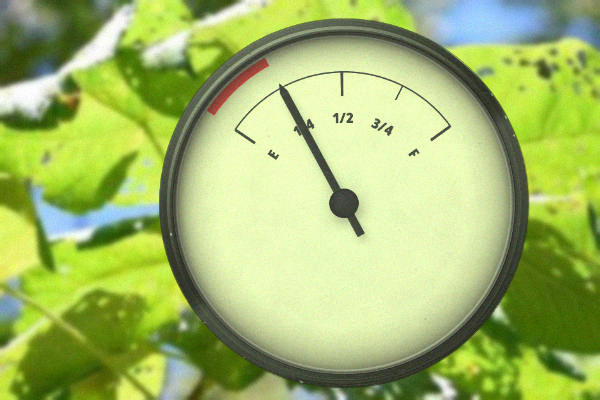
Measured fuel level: **0.25**
